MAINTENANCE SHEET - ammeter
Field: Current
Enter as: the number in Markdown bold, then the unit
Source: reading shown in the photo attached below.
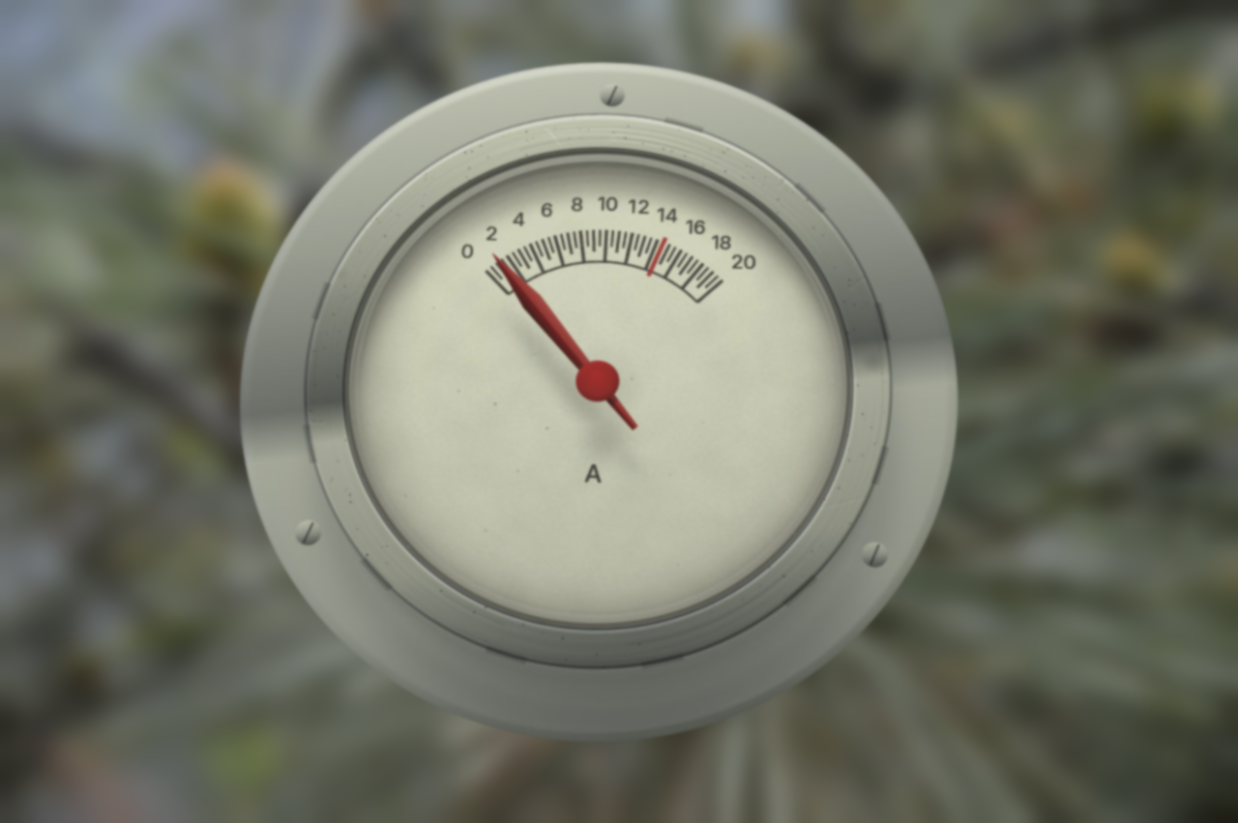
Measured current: **1** A
